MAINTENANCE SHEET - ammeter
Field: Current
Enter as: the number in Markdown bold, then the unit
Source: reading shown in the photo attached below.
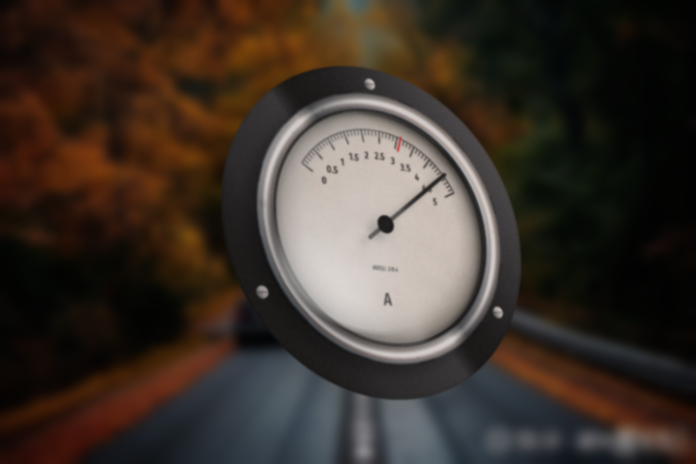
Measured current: **4.5** A
